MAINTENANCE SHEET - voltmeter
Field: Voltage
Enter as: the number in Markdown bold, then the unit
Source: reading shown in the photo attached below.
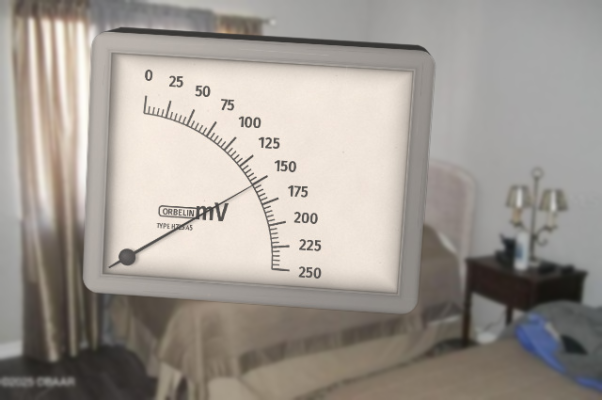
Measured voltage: **150** mV
